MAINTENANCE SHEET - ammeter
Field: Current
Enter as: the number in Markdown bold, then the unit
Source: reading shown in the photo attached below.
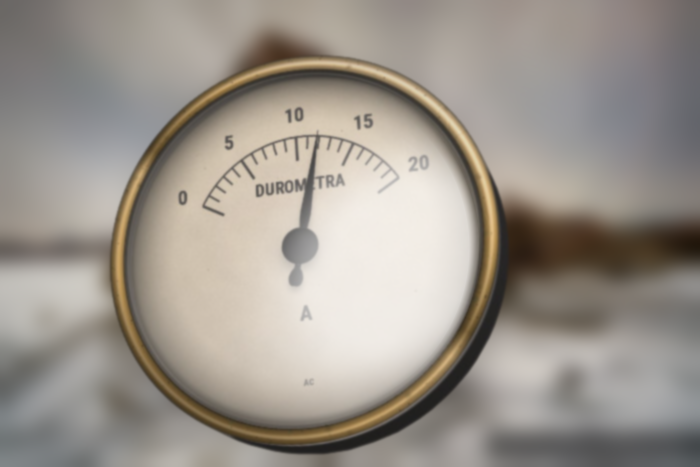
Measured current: **12** A
